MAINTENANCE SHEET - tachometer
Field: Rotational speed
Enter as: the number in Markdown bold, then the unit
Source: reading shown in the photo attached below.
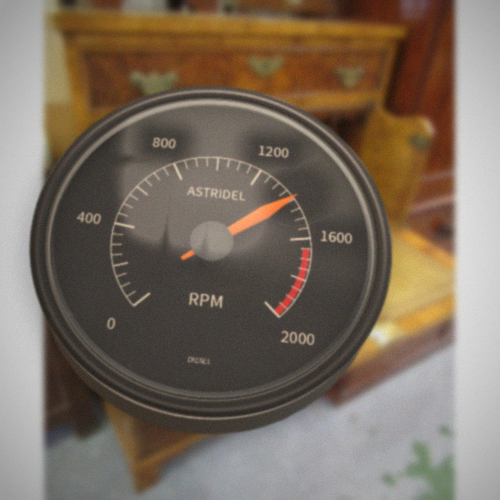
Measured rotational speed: **1400** rpm
